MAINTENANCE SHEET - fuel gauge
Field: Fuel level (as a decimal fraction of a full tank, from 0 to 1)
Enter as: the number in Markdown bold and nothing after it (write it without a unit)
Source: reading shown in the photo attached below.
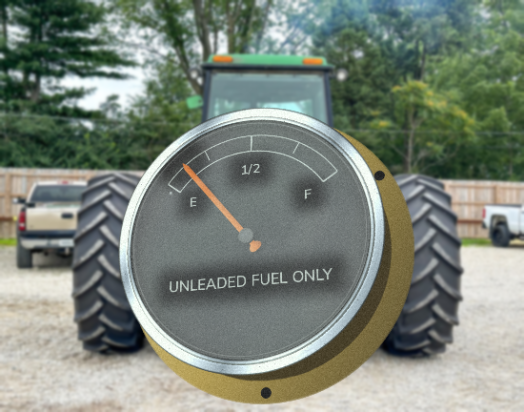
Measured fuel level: **0.125**
